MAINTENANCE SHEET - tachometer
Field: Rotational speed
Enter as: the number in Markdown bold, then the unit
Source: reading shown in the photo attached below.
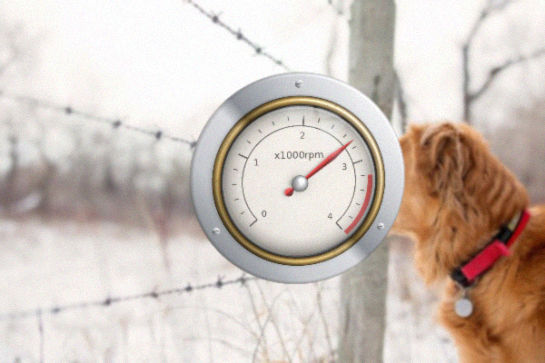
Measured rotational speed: **2700** rpm
